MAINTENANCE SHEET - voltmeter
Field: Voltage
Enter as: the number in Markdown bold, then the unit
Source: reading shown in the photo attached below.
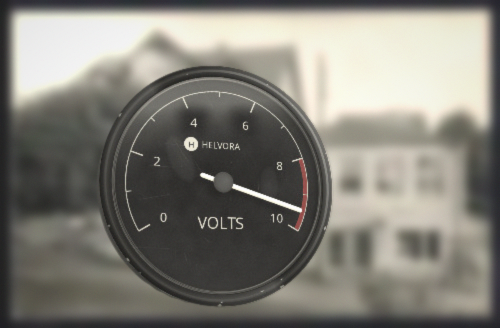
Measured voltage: **9.5** V
